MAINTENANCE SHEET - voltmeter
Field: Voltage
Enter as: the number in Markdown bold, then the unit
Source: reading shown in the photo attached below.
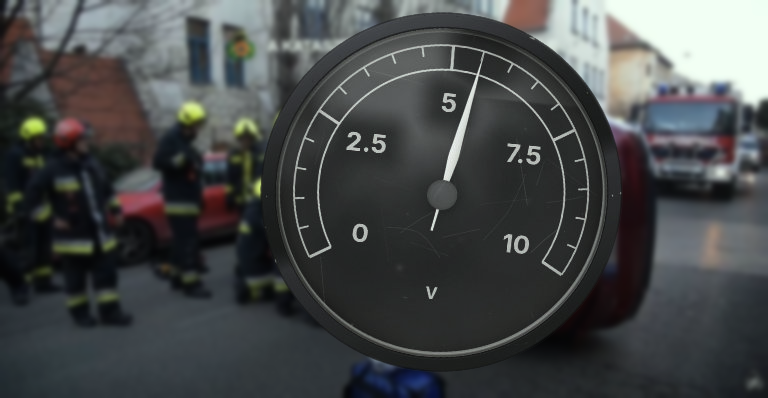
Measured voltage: **5.5** V
